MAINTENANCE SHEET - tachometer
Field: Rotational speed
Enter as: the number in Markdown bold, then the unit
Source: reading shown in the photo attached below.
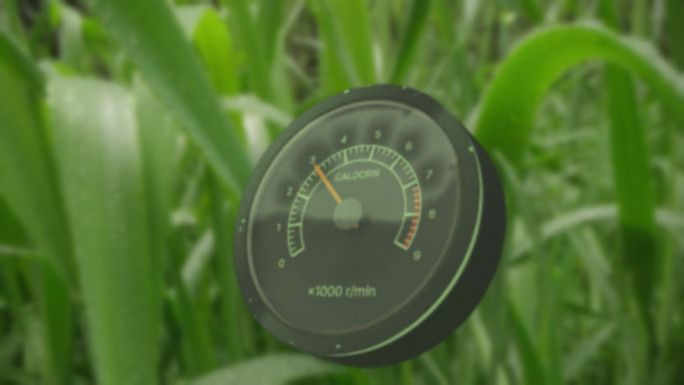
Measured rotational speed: **3000** rpm
